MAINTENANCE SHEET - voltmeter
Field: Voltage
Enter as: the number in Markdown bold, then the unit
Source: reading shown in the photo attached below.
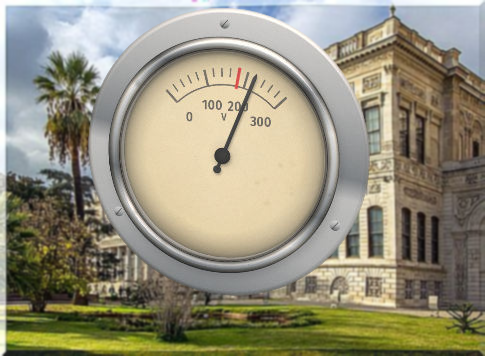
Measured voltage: **220** V
